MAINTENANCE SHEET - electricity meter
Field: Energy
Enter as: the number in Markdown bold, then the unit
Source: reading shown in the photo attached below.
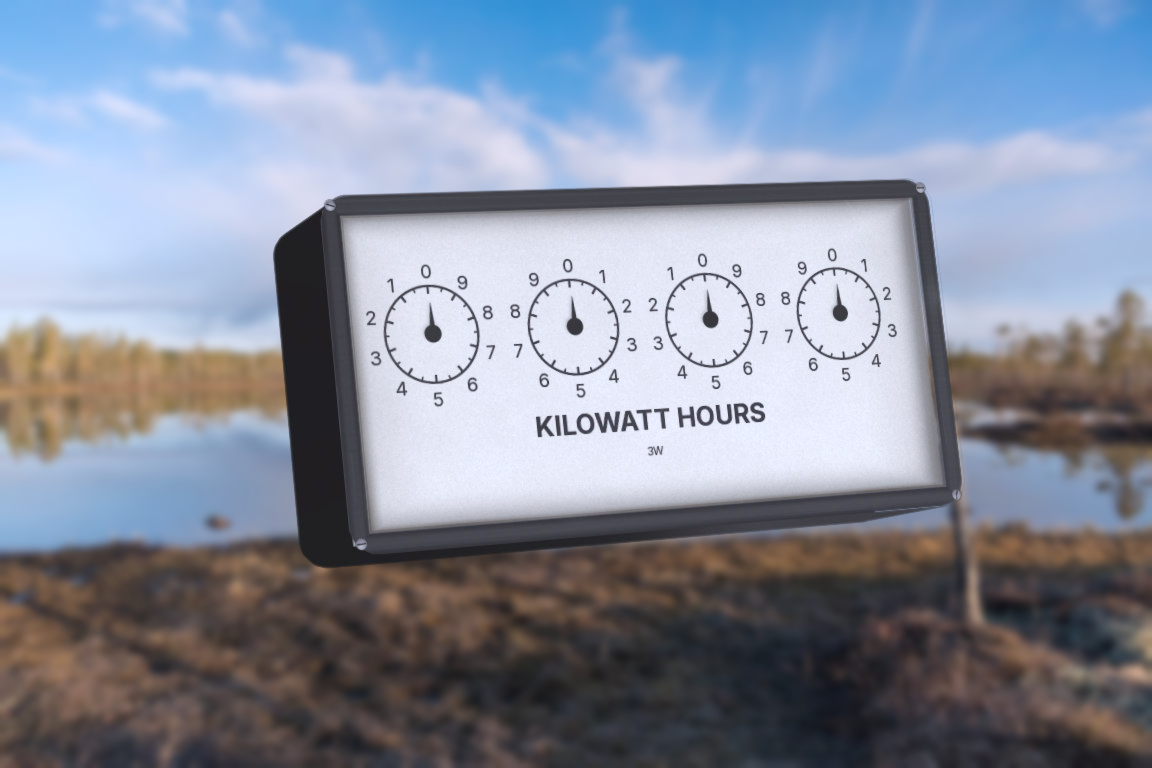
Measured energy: **0** kWh
